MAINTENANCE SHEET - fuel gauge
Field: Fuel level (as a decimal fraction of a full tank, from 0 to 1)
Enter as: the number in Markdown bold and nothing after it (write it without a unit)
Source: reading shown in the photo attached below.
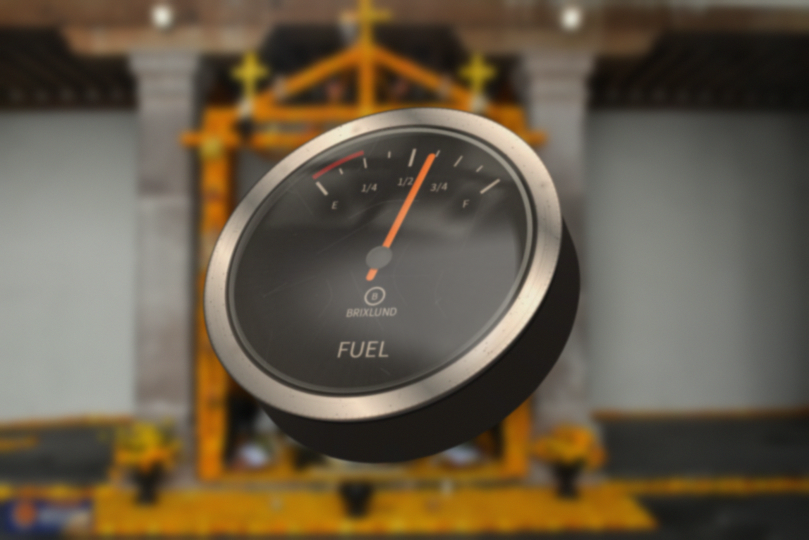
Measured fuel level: **0.625**
